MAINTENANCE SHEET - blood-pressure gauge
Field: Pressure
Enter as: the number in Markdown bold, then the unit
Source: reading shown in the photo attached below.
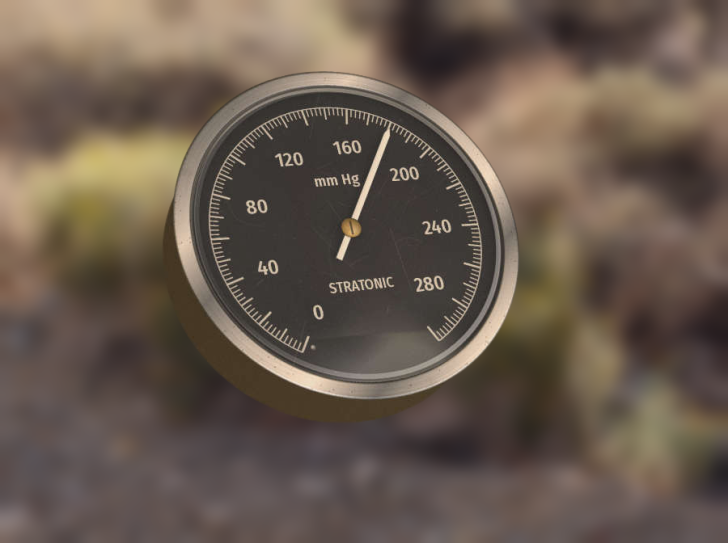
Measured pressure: **180** mmHg
